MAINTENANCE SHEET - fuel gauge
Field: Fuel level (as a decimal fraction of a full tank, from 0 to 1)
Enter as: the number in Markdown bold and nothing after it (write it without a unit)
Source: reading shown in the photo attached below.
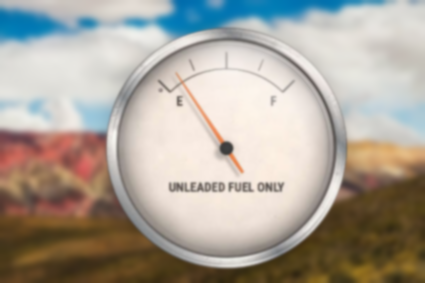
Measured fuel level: **0.125**
